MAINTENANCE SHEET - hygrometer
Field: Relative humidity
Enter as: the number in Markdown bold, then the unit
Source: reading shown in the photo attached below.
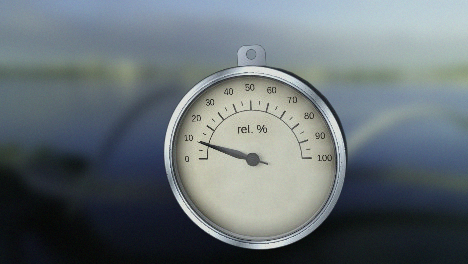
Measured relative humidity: **10** %
